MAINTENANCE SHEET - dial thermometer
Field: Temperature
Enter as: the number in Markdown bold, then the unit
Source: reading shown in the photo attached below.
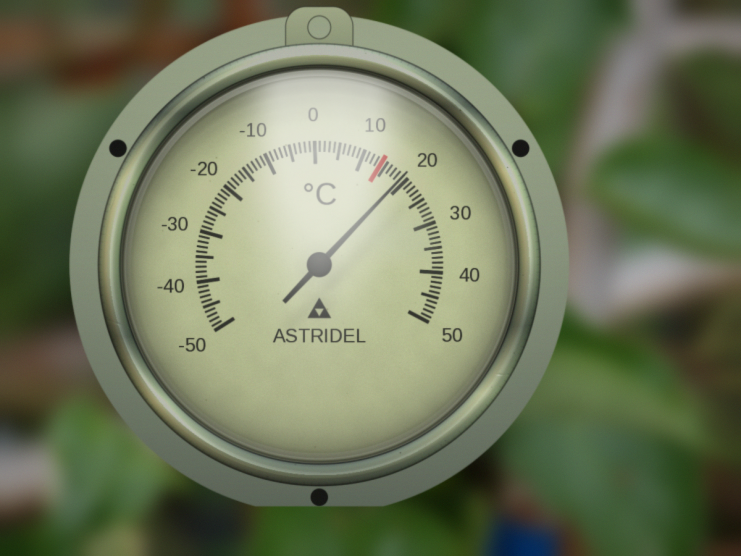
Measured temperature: **19** °C
